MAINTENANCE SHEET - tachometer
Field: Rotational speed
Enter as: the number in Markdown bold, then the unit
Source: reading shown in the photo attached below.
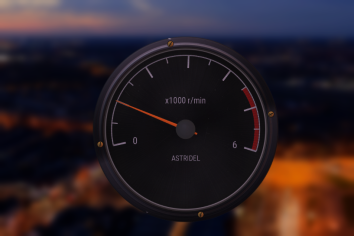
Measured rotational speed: **1000** rpm
